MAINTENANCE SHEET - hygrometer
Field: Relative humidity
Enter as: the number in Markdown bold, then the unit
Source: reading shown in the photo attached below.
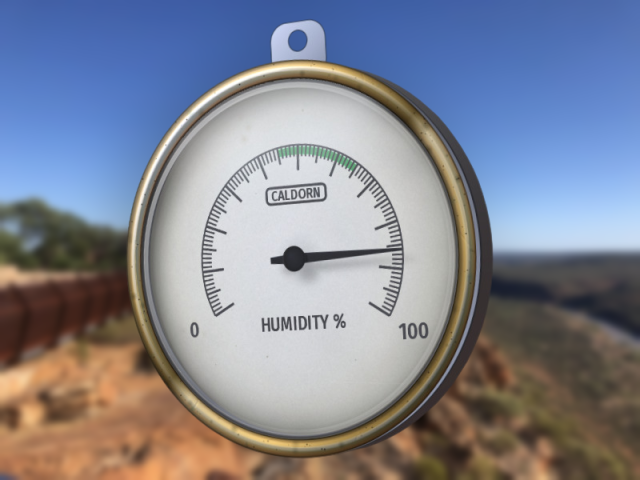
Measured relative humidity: **86** %
